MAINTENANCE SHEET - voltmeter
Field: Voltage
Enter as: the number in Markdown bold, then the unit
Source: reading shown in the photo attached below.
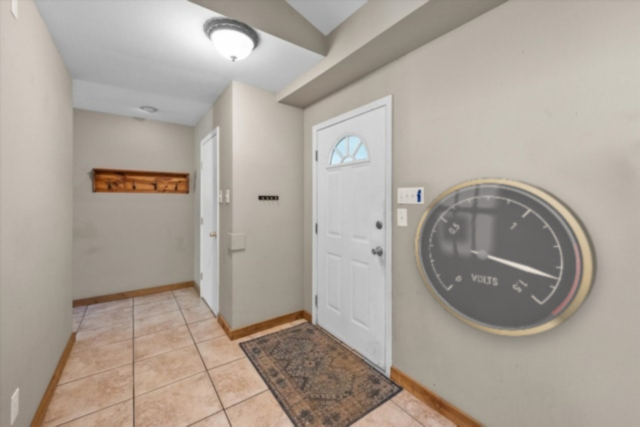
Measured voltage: **1.35** V
